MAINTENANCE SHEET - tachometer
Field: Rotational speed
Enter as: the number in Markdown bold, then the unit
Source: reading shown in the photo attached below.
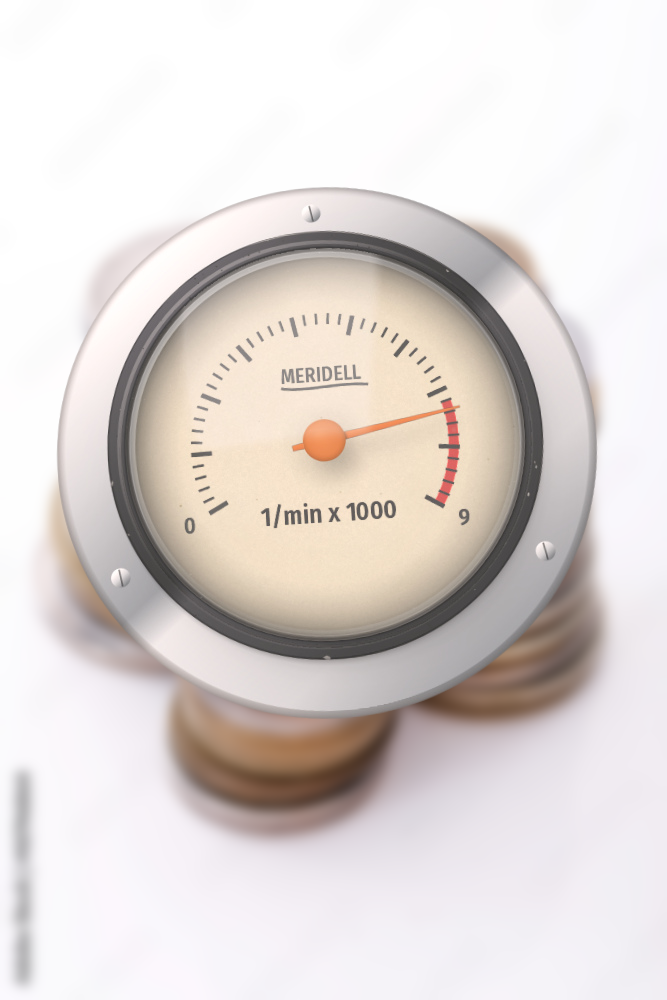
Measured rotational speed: **7400** rpm
